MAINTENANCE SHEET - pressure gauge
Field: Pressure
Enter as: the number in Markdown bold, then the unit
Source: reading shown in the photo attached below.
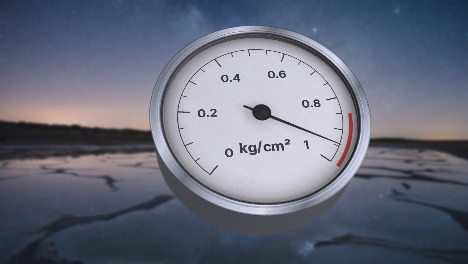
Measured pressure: **0.95** kg/cm²
